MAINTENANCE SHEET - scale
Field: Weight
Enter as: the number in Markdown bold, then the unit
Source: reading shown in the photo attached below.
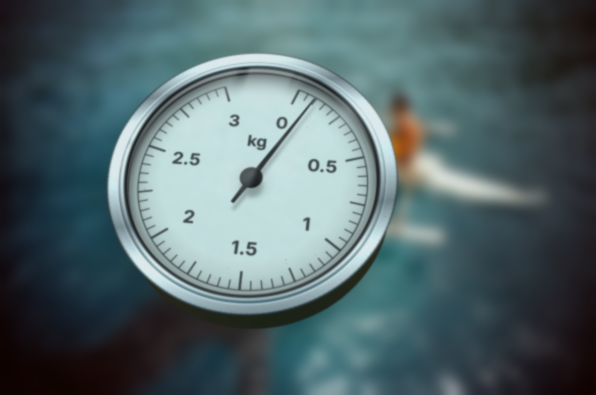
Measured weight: **0.1** kg
